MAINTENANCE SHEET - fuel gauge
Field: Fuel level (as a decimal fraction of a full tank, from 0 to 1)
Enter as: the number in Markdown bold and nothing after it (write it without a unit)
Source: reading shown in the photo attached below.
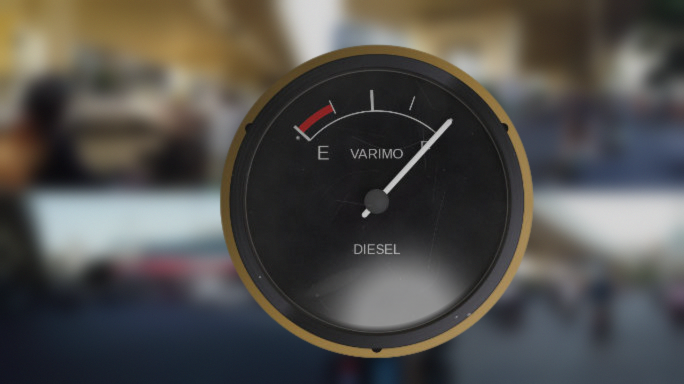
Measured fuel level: **1**
